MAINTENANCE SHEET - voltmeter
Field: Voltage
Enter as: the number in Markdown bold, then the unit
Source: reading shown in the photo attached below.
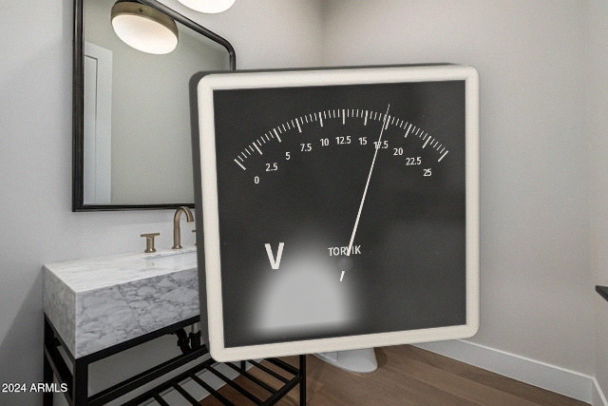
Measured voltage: **17** V
